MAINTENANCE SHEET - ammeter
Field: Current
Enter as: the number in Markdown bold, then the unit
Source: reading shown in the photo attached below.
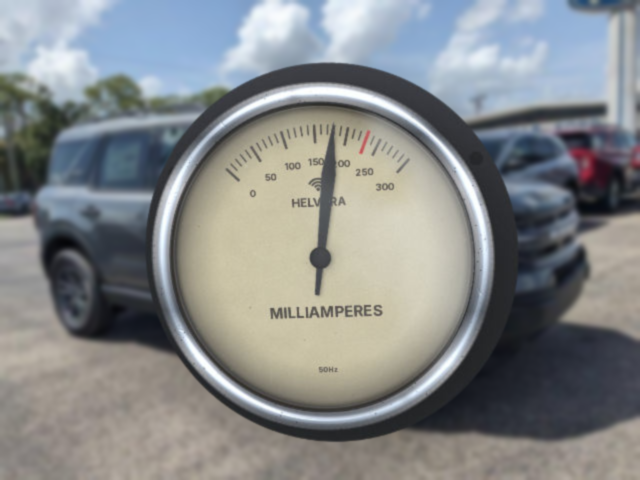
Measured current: **180** mA
